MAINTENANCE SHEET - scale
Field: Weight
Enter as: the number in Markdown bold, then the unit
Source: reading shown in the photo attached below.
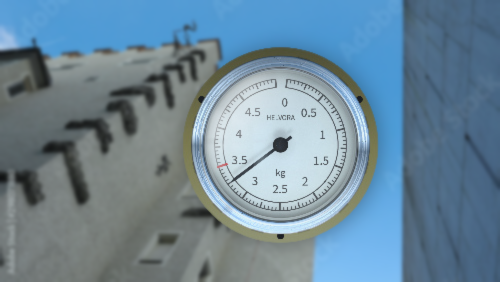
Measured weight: **3.25** kg
